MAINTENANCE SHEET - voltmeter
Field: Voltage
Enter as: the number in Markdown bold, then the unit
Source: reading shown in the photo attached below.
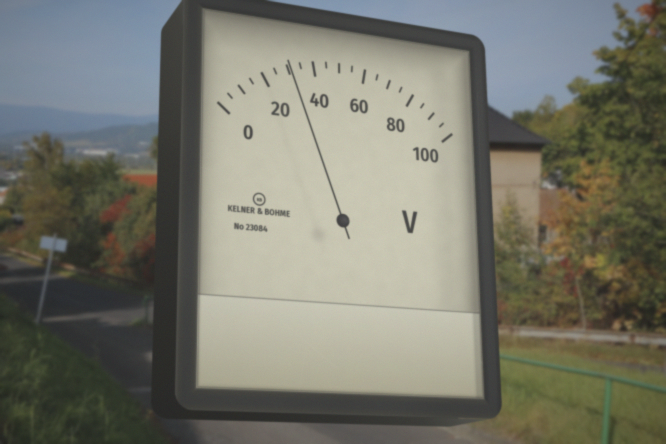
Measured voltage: **30** V
